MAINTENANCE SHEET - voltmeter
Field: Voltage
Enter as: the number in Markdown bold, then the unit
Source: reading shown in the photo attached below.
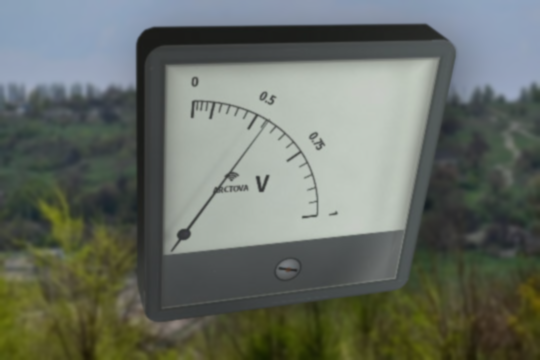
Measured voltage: **0.55** V
